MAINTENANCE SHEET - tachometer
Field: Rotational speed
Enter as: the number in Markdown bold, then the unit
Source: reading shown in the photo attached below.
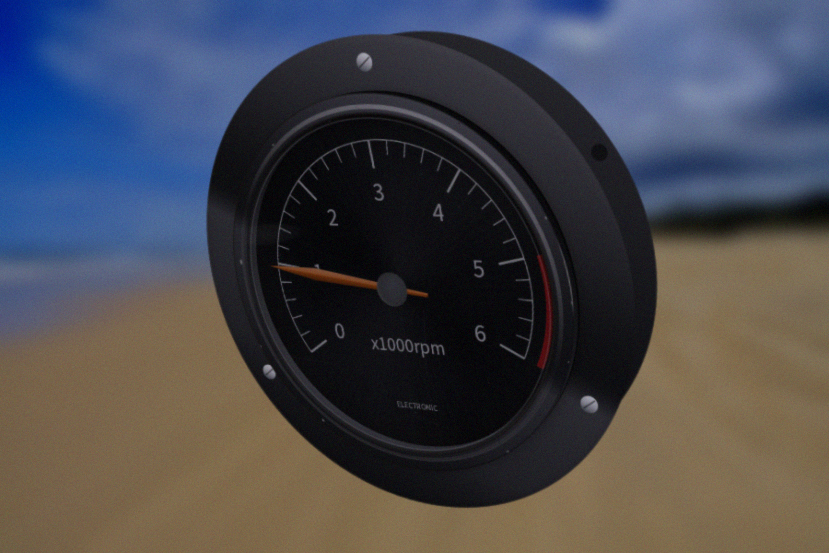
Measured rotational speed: **1000** rpm
